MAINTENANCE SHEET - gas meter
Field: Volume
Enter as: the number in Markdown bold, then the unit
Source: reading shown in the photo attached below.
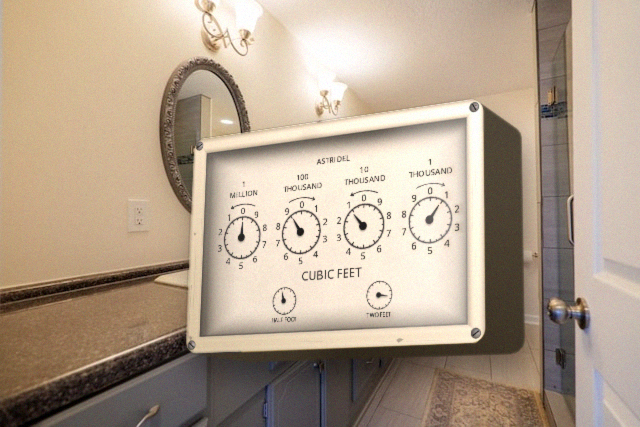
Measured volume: **991100** ft³
